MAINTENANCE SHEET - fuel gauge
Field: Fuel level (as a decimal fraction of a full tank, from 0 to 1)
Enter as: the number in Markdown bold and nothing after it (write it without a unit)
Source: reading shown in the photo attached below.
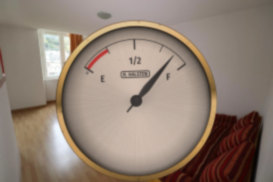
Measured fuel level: **0.875**
